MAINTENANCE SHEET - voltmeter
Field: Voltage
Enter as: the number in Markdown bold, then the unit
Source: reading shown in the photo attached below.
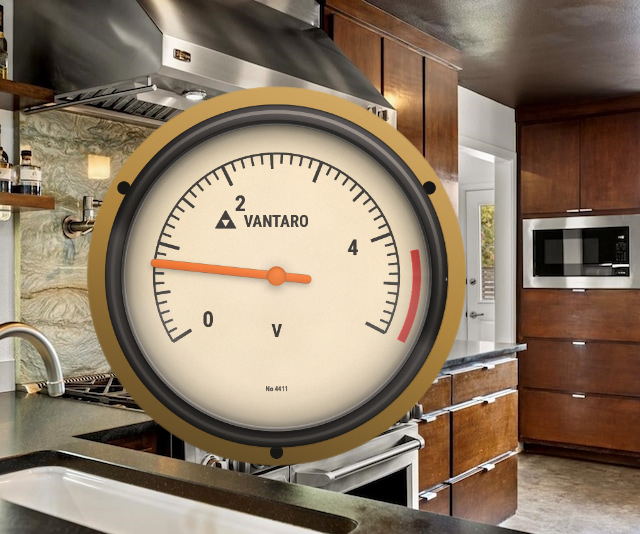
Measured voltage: **0.8** V
